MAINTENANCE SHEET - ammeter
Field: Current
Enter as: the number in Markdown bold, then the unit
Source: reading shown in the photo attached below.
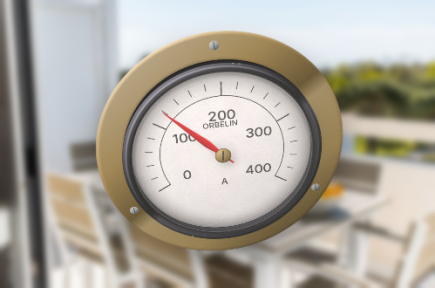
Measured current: **120** A
